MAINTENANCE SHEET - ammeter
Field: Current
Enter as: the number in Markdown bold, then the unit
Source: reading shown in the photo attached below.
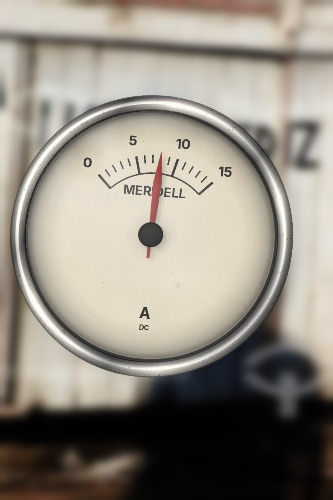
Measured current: **8** A
